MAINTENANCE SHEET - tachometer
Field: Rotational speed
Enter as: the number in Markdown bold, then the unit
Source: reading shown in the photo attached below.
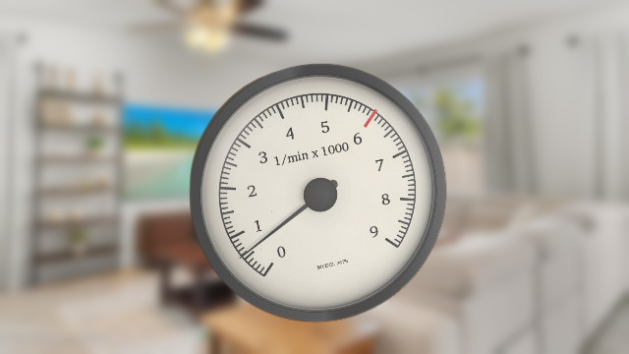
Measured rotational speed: **600** rpm
